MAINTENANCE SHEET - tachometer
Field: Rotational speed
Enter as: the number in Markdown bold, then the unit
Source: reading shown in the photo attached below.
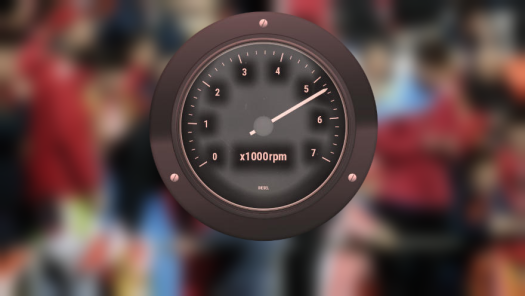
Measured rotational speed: **5300** rpm
